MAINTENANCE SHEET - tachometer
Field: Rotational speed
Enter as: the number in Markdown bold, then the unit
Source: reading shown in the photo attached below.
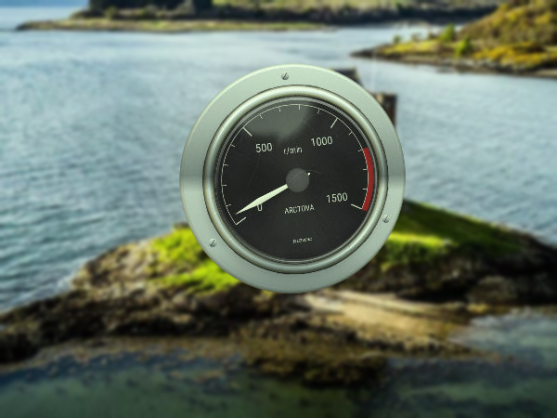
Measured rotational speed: **50** rpm
